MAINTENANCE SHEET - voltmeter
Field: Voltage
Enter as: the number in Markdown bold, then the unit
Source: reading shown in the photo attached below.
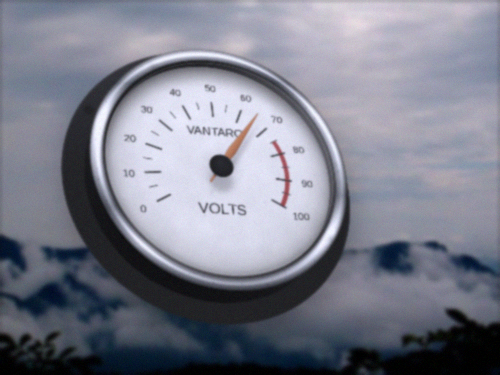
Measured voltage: **65** V
